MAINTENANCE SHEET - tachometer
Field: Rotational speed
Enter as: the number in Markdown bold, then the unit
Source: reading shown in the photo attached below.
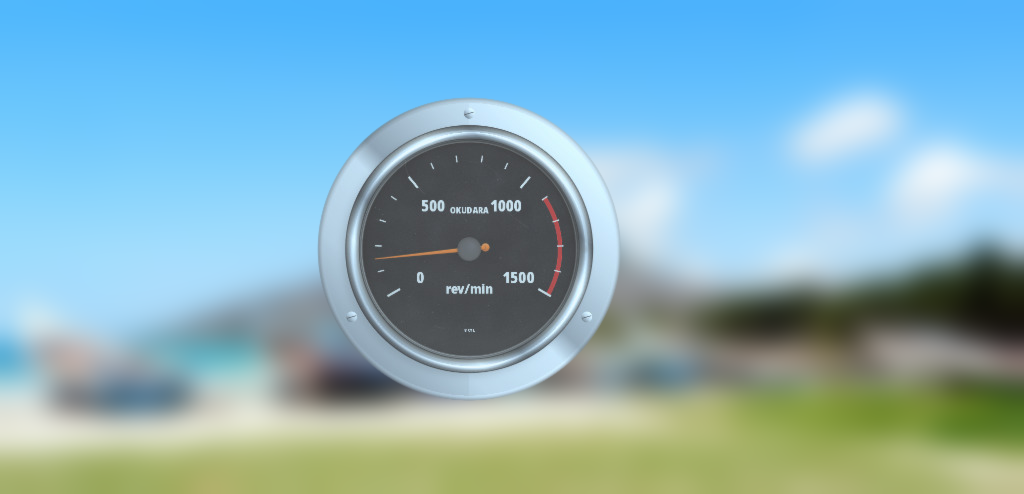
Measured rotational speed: **150** rpm
